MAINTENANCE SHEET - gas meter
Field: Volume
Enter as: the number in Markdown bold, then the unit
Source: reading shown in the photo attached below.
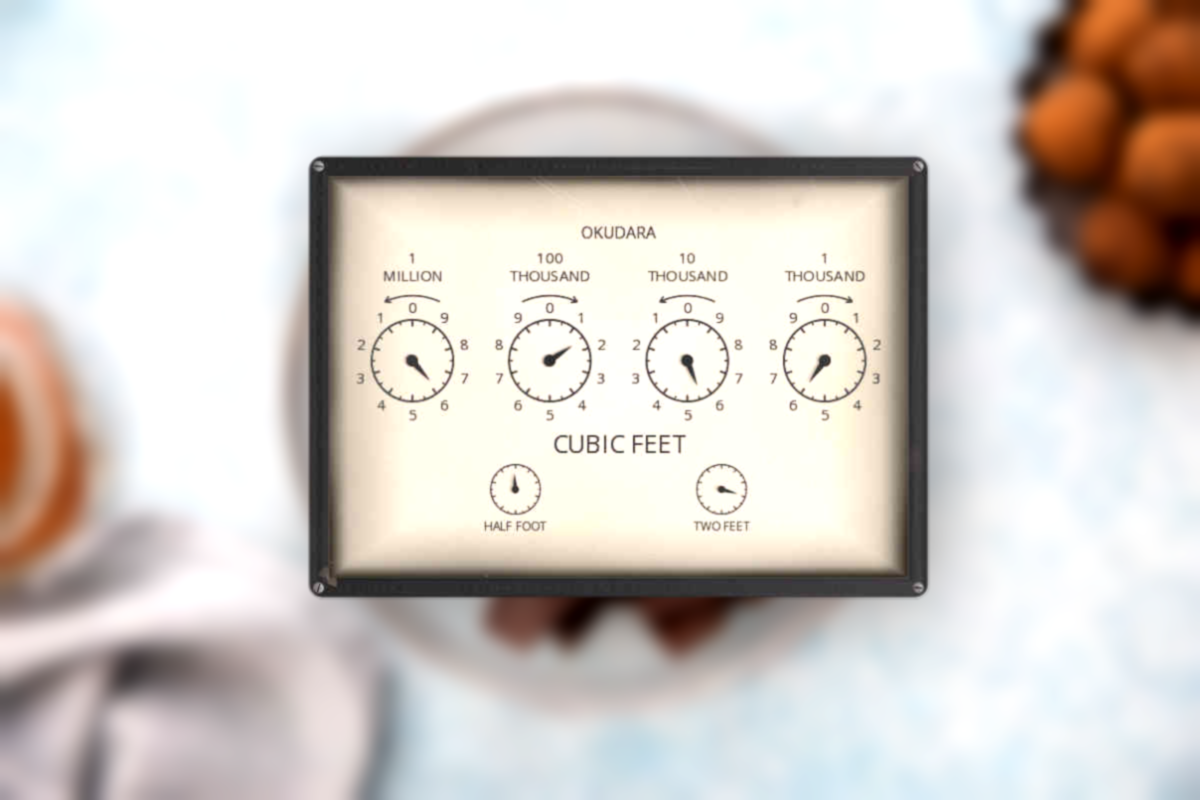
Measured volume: **615600** ft³
